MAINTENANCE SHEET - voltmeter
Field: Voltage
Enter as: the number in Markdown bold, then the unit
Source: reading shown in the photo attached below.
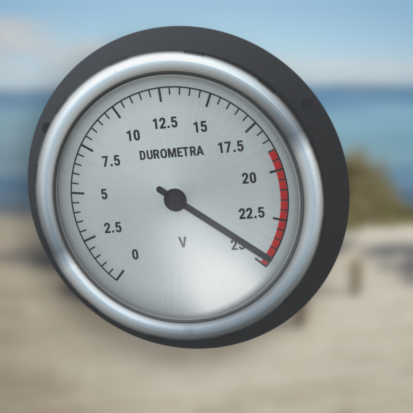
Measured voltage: **24.5** V
